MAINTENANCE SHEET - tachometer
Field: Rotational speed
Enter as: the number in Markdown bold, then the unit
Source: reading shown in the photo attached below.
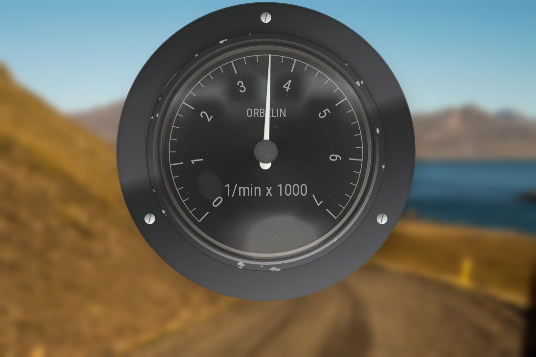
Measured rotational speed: **3600** rpm
